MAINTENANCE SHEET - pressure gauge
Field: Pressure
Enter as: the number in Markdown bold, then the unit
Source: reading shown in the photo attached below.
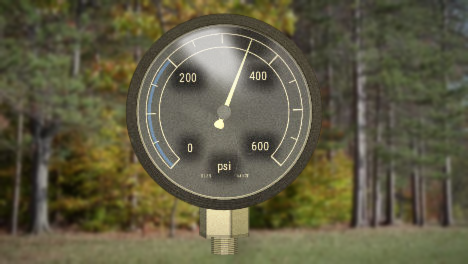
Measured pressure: **350** psi
